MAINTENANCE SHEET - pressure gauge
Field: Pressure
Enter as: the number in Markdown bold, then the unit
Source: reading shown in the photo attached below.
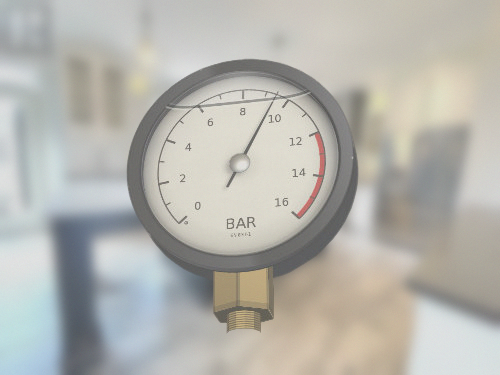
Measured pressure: **9.5** bar
